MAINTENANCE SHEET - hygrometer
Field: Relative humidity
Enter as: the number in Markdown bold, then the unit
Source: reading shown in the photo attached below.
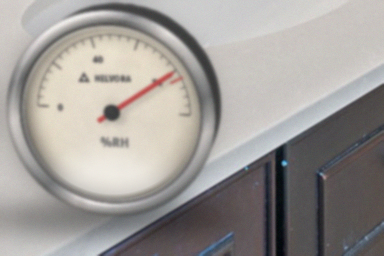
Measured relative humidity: **80** %
